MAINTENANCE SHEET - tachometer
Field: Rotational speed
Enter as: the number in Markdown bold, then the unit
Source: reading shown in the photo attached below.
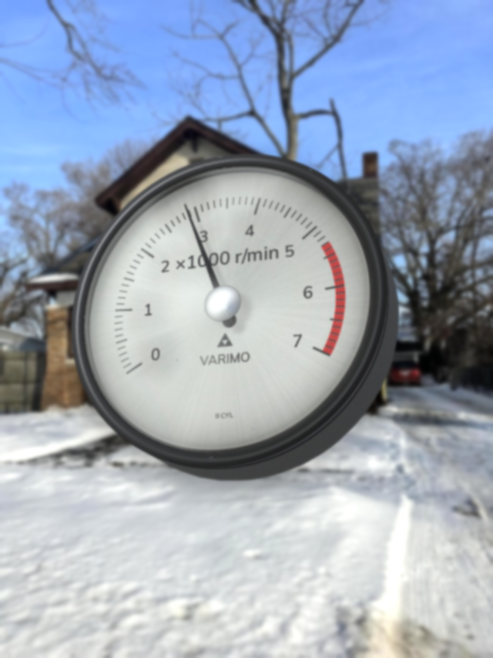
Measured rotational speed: **2900** rpm
